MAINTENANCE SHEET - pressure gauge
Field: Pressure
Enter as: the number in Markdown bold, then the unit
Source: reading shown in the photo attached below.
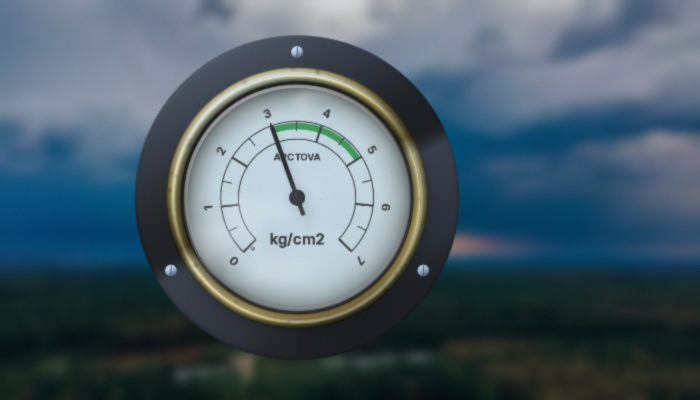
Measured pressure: **3** kg/cm²
